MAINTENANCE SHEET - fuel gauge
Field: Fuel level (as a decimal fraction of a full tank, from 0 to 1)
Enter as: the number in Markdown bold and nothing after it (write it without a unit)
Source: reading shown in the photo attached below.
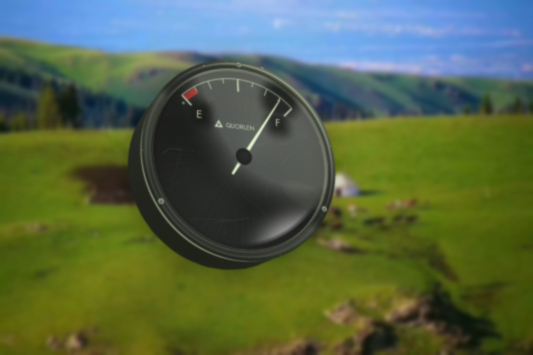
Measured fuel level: **0.875**
